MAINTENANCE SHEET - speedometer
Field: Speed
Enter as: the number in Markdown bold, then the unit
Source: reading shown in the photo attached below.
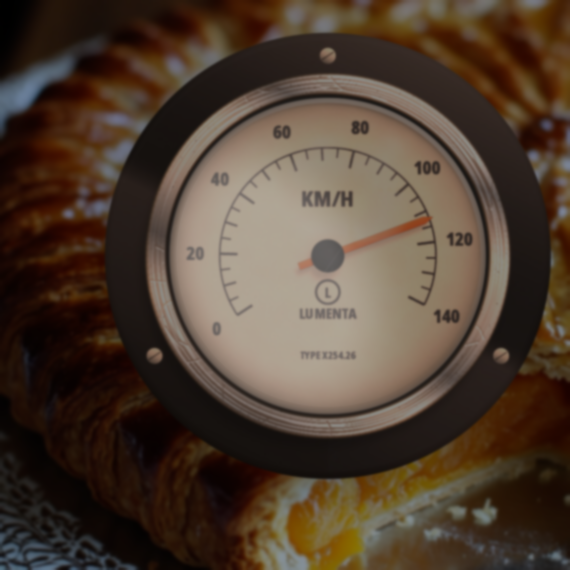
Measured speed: **112.5** km/h
